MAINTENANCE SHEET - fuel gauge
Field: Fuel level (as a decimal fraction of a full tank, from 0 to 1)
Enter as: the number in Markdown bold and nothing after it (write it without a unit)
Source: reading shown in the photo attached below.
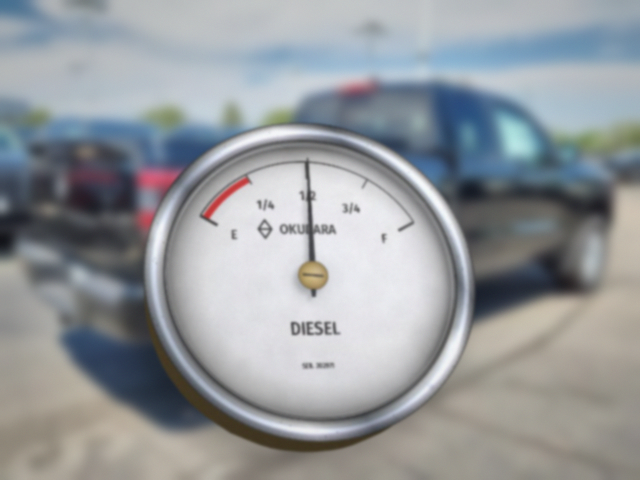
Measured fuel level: **0.5**
